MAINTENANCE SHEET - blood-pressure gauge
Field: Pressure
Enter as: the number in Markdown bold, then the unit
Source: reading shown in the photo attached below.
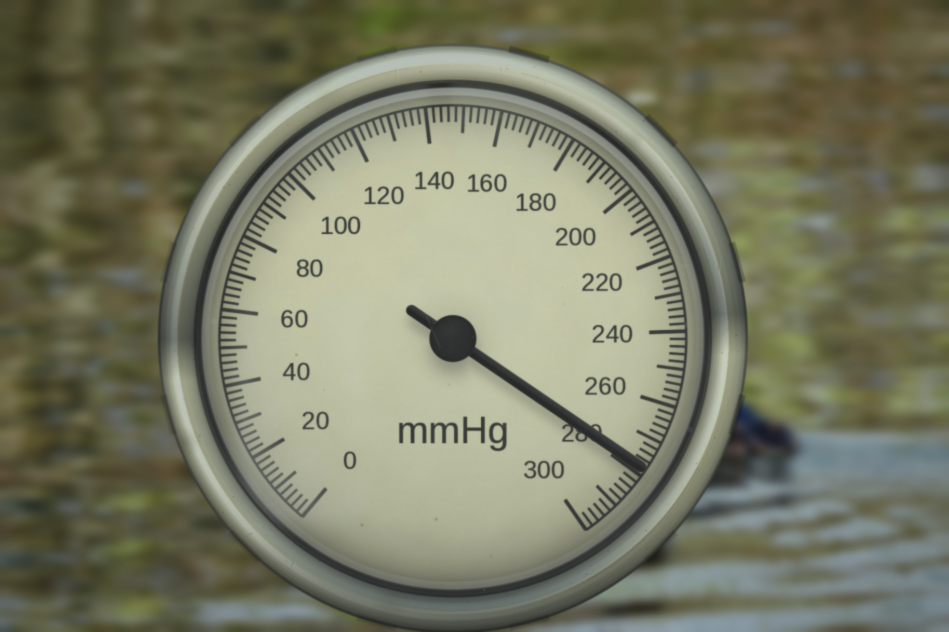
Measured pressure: **278** mmHg
